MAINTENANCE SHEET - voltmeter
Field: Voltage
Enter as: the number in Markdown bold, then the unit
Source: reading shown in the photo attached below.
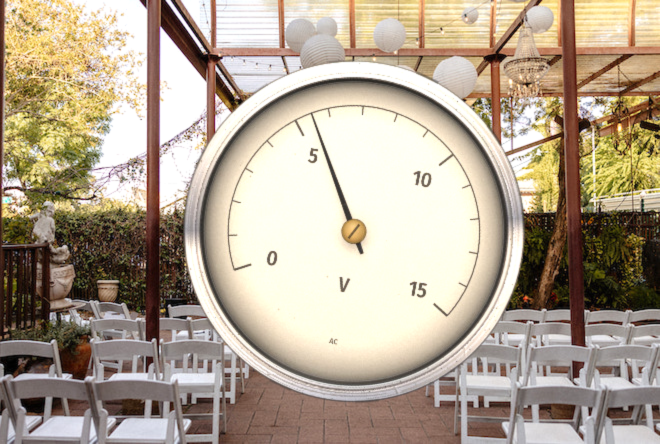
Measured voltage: **5.5** V
